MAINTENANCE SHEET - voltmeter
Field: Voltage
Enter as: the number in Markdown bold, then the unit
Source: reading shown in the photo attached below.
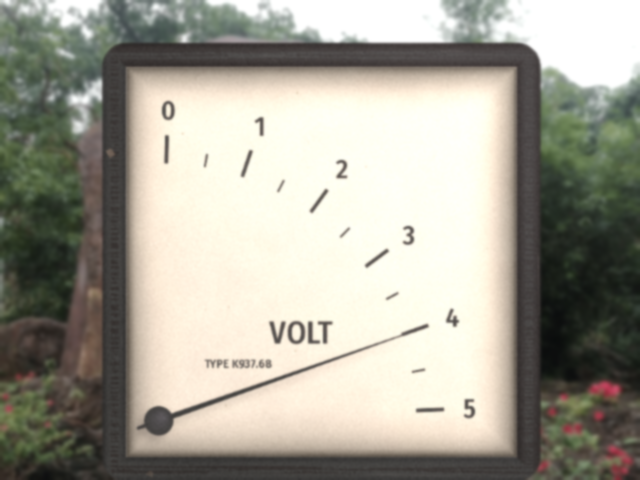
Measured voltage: **4** V
